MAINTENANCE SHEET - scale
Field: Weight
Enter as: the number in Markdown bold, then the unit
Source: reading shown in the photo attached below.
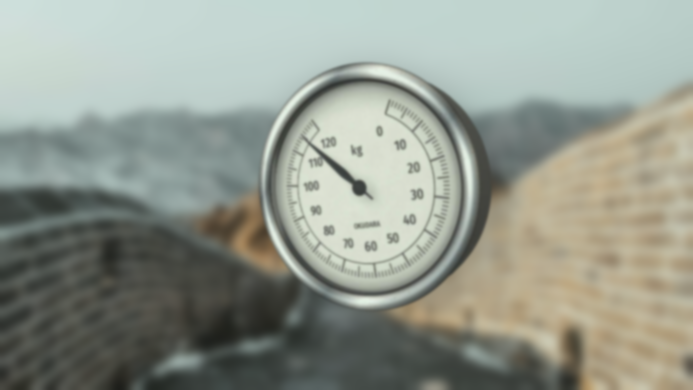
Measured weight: **115** kg
